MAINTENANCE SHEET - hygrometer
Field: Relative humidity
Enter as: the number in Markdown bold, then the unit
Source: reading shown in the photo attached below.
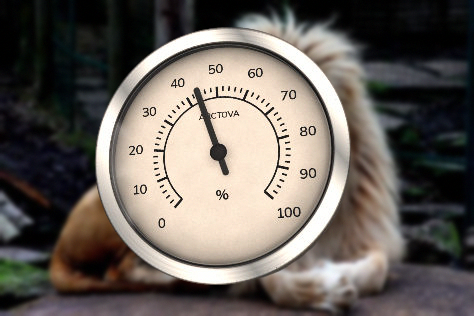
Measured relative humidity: **44** %
